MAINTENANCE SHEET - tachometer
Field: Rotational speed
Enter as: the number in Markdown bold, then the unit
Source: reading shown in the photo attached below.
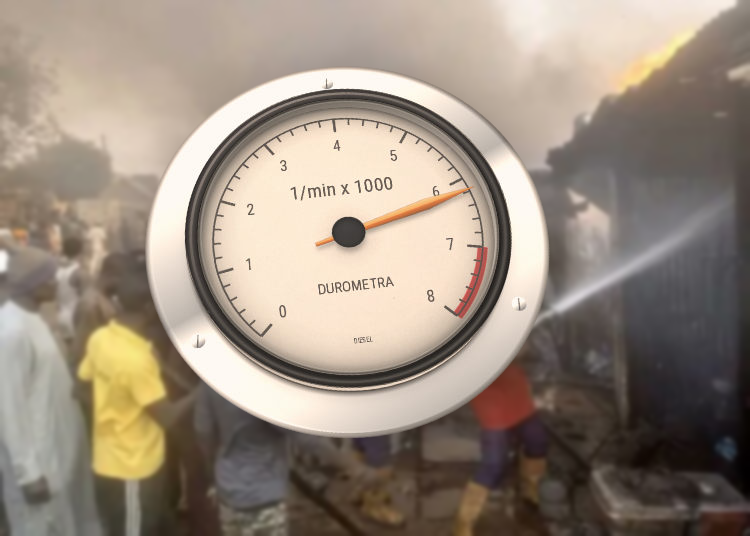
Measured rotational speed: **6200** rpm
